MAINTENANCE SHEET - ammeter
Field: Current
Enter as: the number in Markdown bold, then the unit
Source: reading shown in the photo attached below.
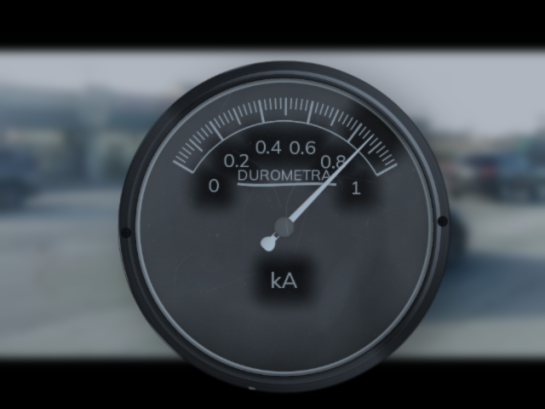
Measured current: **0.86** kA
